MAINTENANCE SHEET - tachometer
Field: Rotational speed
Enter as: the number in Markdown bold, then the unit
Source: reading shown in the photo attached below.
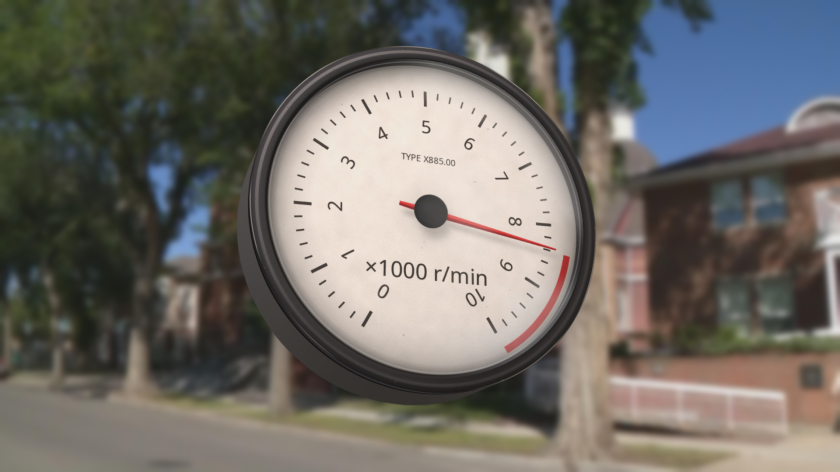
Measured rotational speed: **8400** rpm
